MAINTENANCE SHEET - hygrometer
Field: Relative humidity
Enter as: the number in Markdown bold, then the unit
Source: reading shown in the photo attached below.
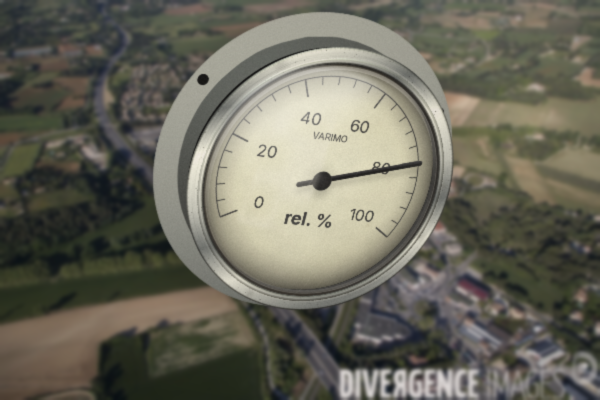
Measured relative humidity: **80** %
